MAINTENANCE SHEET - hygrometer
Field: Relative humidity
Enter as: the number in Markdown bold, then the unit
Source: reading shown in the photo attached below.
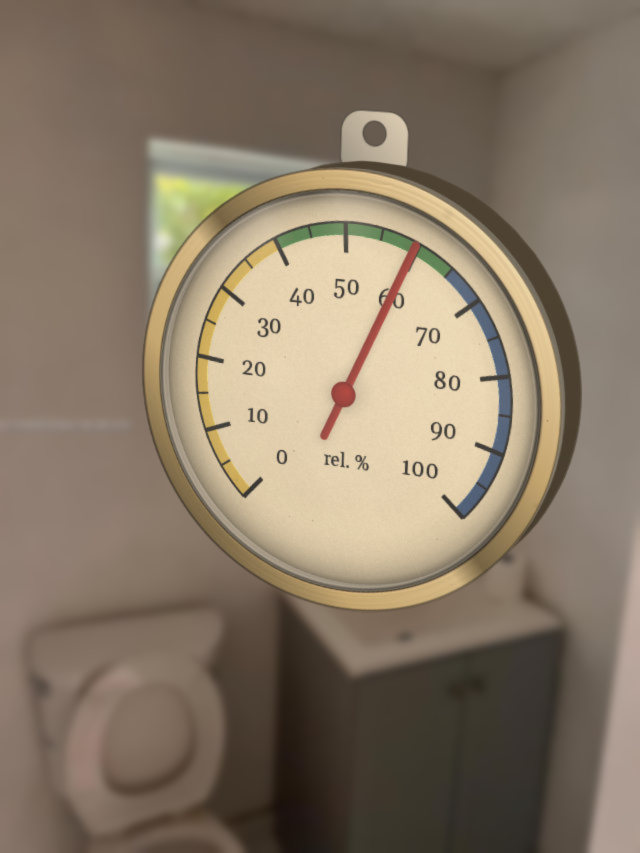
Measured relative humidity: **60** %
